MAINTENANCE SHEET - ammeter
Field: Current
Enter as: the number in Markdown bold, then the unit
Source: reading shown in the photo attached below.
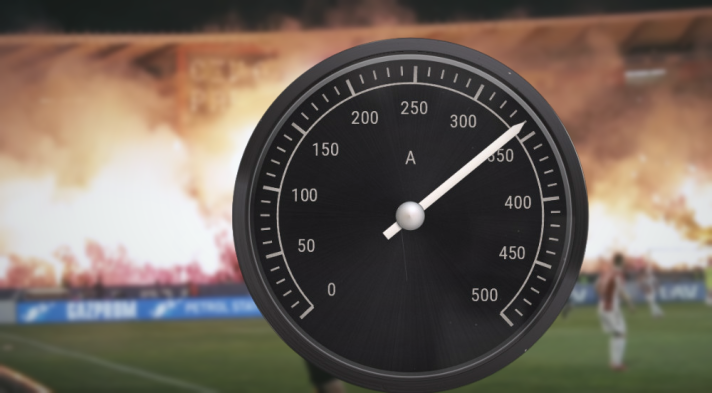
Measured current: **340** A
